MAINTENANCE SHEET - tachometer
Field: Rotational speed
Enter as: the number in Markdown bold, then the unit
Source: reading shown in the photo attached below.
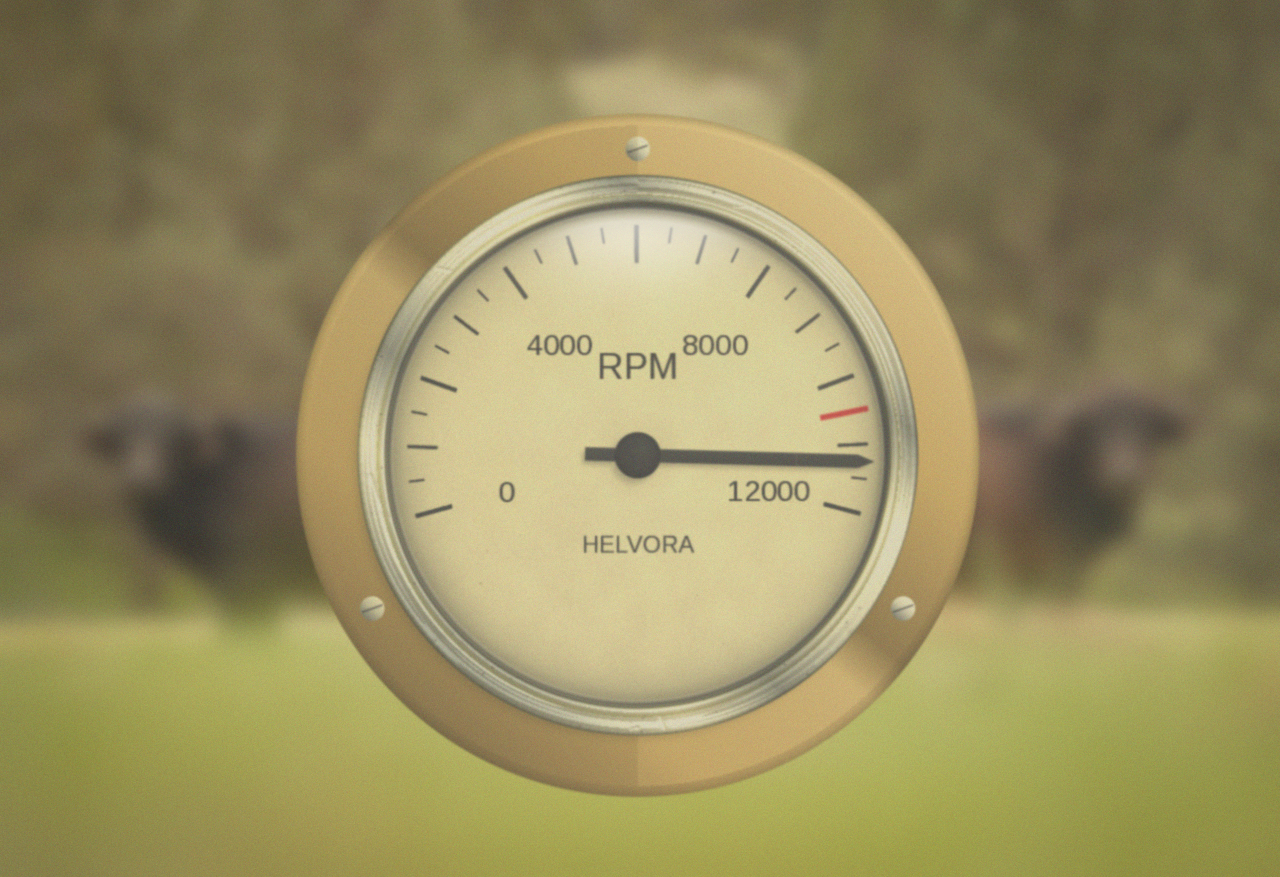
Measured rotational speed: **11250** rpm
